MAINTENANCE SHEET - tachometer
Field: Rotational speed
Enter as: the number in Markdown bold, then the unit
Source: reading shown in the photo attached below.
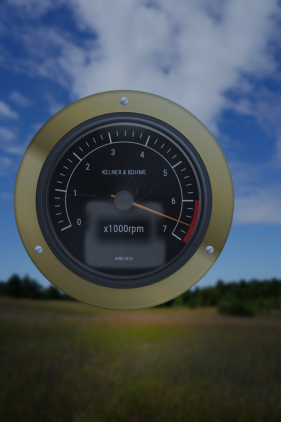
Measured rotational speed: **6600** rpm
